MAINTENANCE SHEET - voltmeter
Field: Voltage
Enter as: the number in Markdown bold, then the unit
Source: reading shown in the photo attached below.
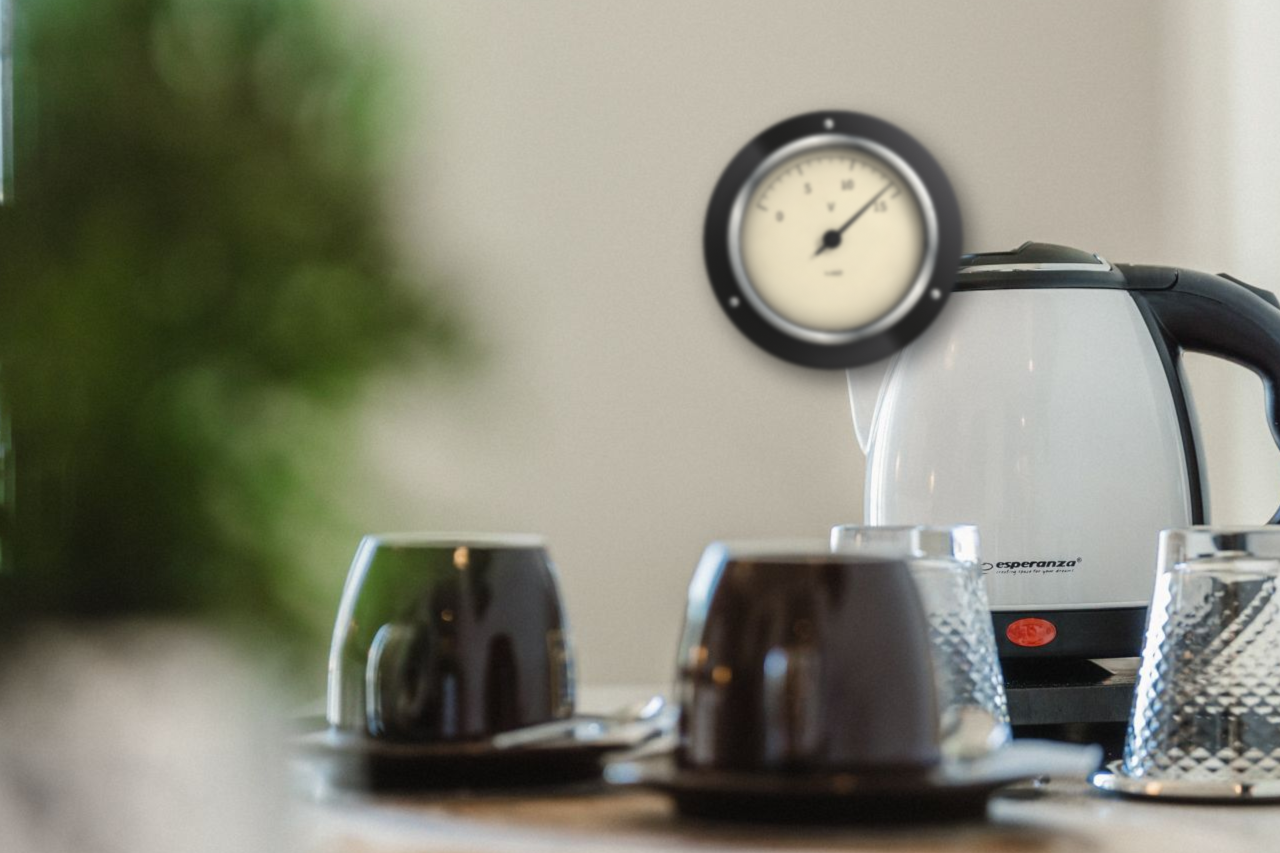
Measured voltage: **14** V
